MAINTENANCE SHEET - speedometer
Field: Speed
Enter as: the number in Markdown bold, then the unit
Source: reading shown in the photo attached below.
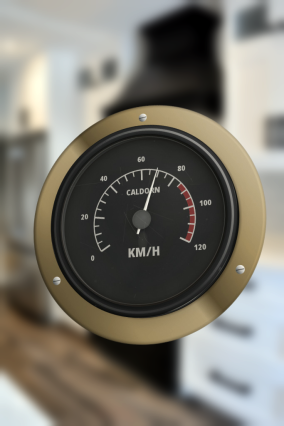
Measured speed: **70** km/h
